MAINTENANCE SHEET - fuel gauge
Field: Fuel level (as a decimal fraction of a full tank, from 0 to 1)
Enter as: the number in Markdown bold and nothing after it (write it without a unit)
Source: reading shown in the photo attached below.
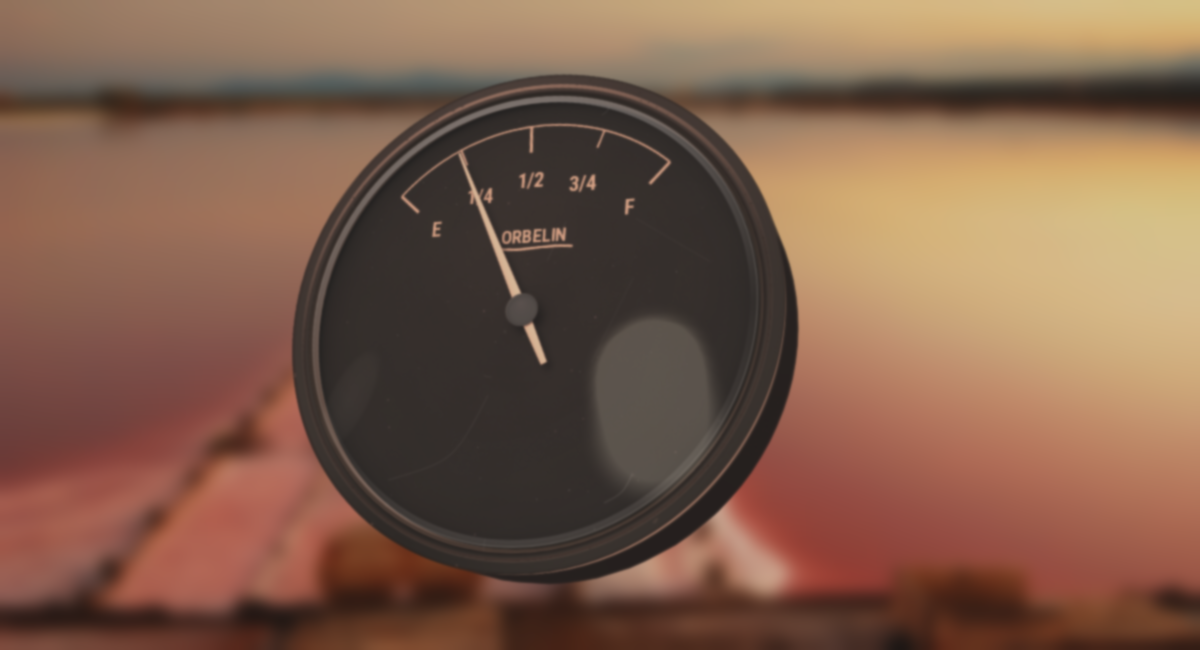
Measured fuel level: **0.25**
